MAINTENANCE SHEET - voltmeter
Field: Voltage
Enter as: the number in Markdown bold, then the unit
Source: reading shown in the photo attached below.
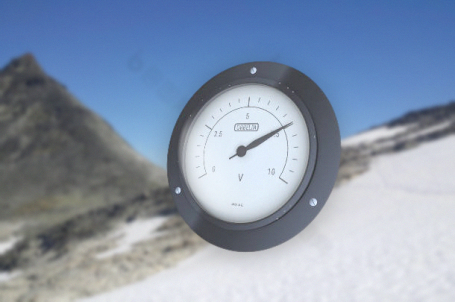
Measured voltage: **7.5** V
